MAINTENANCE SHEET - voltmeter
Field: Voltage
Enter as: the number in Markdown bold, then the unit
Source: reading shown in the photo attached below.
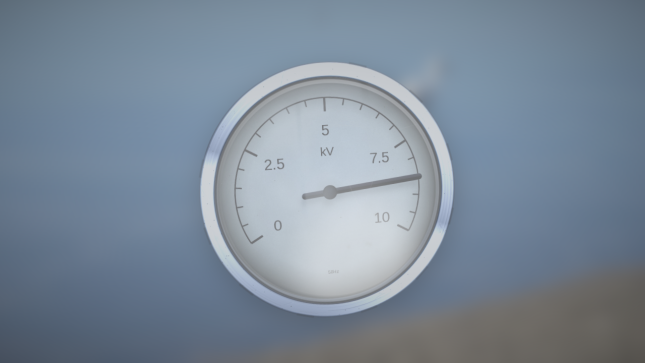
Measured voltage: **8.5** kV
